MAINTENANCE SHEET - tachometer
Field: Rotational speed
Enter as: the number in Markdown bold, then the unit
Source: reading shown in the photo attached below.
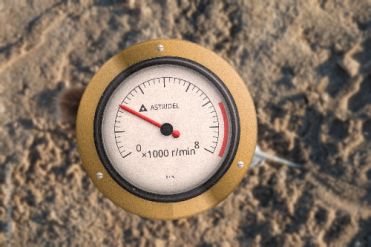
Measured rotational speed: **2000** rpm
